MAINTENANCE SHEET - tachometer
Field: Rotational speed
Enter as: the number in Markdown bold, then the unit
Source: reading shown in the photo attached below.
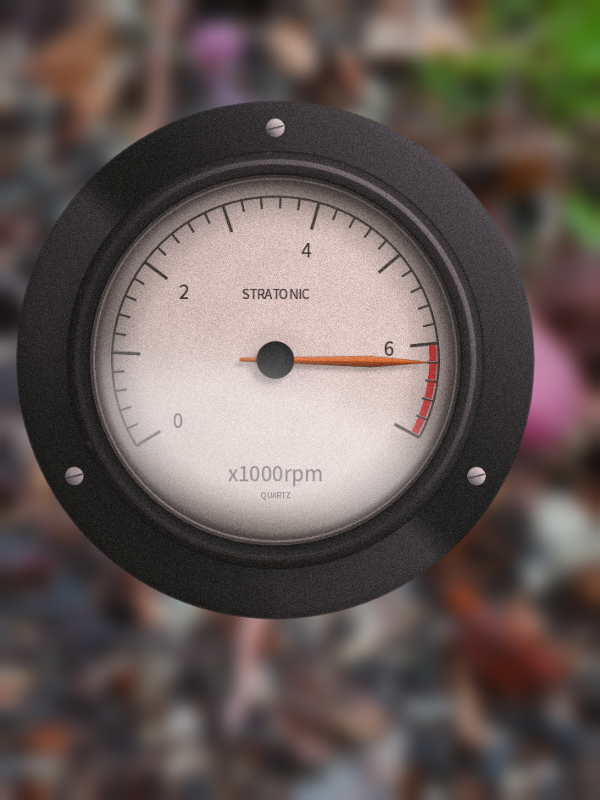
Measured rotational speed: **6200** rpm
